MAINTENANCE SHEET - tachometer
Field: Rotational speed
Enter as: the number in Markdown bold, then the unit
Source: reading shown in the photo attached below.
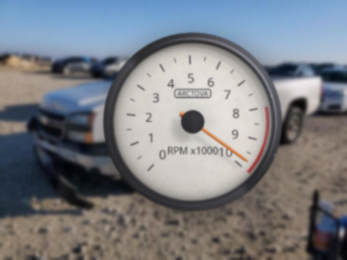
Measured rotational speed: **9750** rpm
